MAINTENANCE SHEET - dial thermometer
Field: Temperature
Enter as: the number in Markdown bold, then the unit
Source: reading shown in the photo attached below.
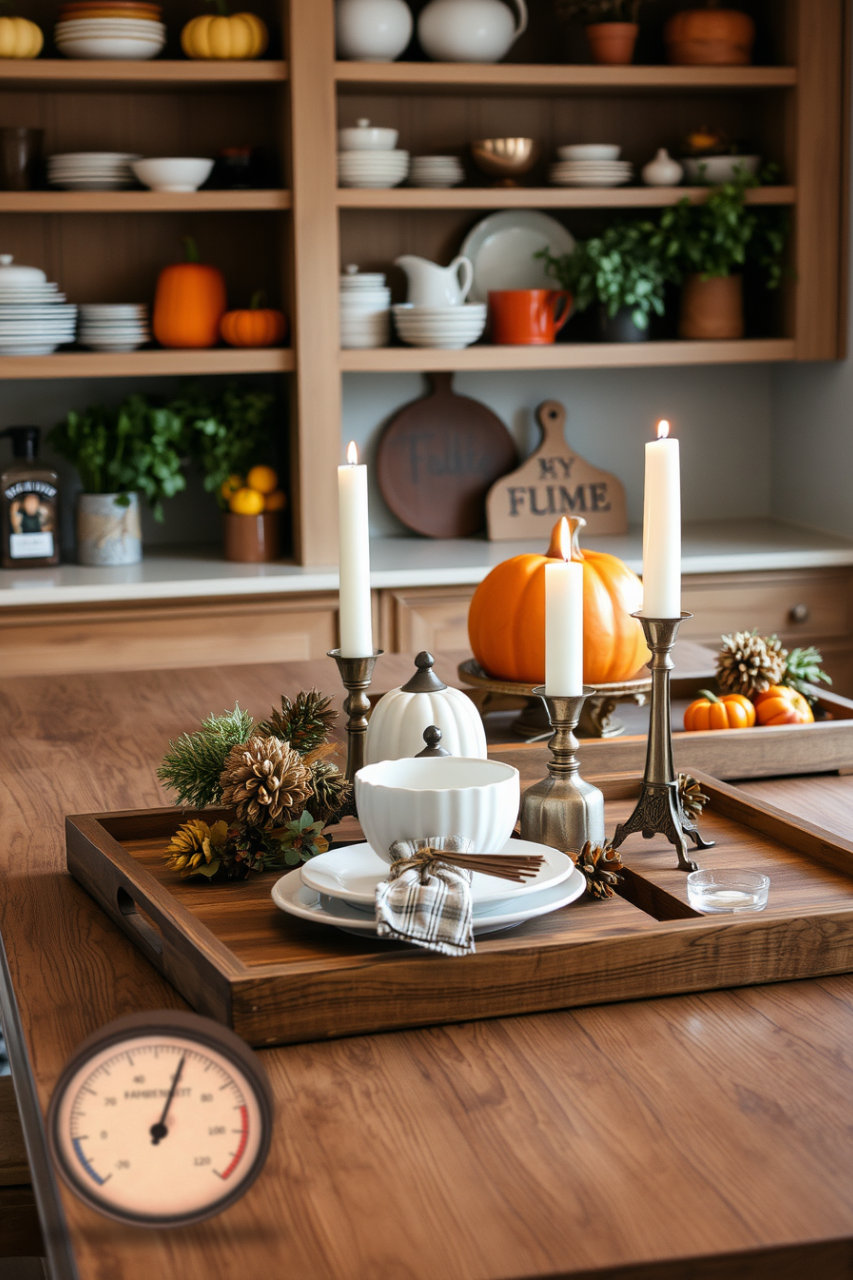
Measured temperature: **60** °F
